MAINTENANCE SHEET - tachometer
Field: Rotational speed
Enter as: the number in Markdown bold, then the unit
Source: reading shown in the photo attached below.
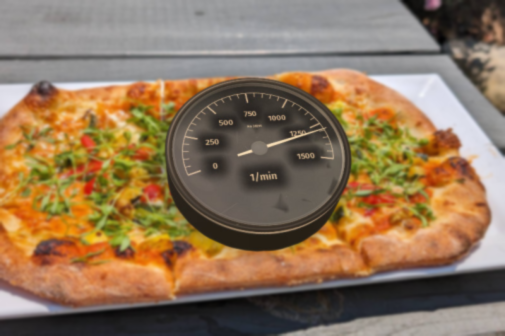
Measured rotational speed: **1300** rpm
